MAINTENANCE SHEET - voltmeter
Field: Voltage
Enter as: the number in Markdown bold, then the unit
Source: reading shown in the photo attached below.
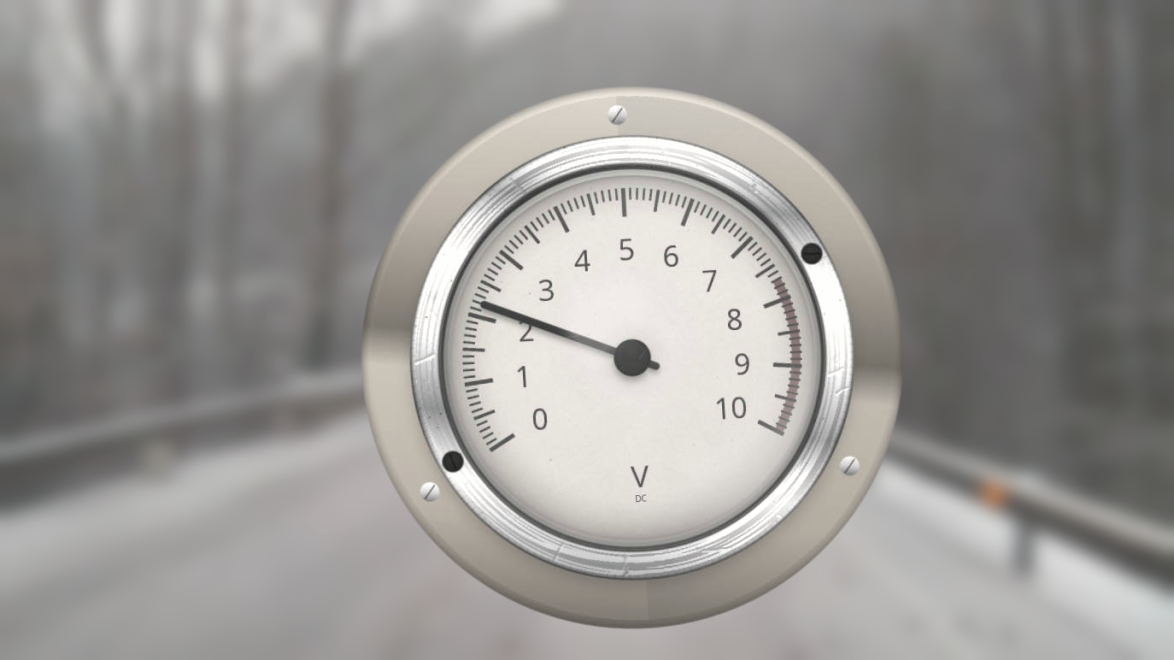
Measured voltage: **2.2** V
